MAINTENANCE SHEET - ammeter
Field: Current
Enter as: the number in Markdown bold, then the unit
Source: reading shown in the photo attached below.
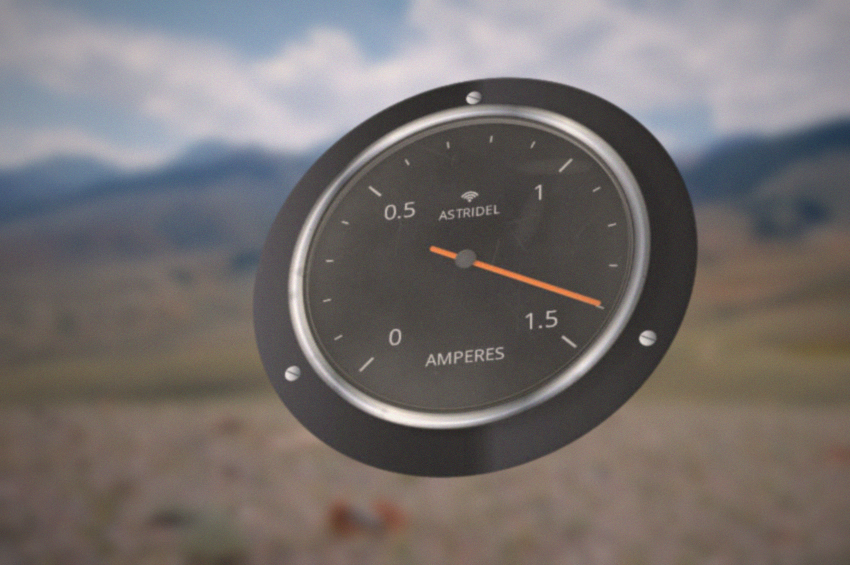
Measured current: **1.4** A
